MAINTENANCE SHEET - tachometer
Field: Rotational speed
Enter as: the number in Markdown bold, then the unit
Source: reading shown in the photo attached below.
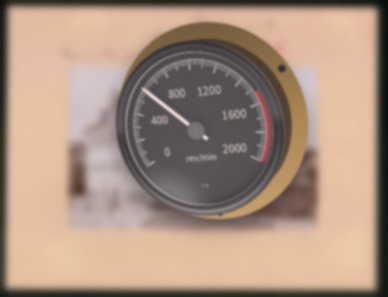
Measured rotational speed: **600** rpm
